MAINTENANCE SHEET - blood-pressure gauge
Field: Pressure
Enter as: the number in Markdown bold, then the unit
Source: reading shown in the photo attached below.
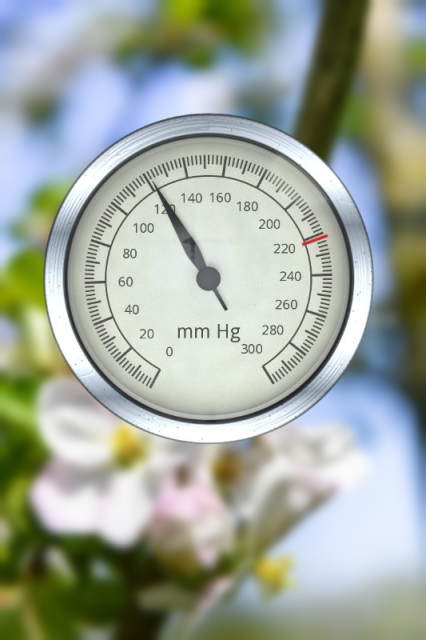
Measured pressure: **122** mmHg
